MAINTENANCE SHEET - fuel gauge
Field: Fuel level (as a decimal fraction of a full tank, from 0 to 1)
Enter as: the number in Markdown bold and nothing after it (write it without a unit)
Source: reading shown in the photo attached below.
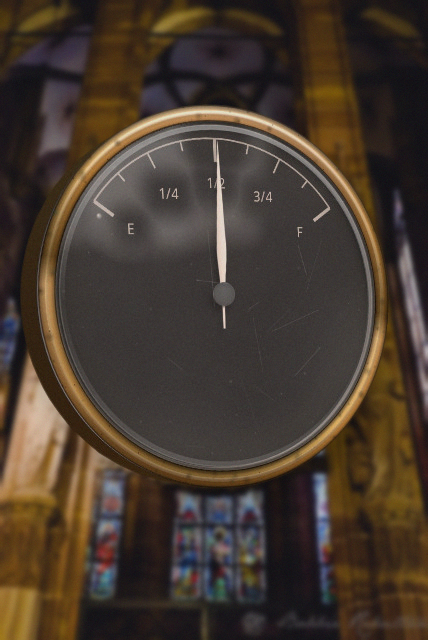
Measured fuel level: **0.5**
